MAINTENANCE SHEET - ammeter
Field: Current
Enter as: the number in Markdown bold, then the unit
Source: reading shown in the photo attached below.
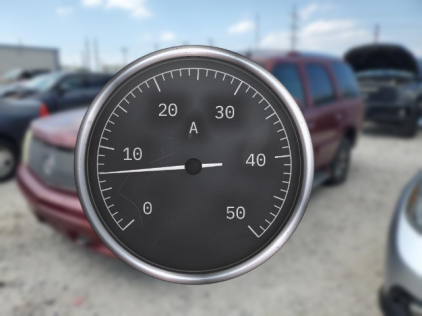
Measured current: **7** A
